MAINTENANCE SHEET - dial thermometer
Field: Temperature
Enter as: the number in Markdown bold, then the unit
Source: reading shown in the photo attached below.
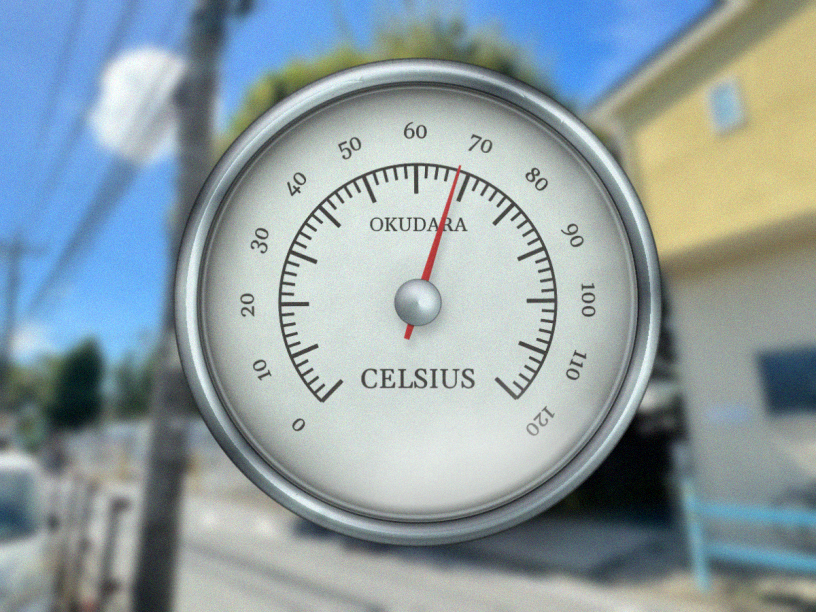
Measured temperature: **68** °C
